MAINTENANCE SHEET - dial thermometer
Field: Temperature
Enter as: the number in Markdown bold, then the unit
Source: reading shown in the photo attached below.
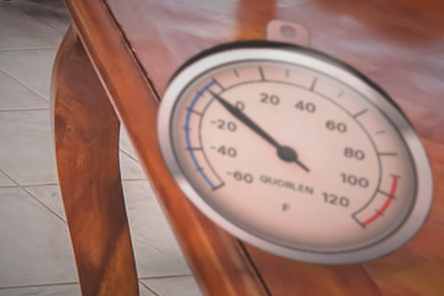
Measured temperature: **-5** °F
